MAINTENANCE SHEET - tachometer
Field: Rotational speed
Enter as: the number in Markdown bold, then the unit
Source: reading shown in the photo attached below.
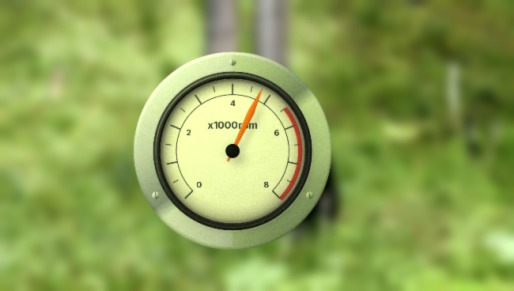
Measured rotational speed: **4750** rpm
